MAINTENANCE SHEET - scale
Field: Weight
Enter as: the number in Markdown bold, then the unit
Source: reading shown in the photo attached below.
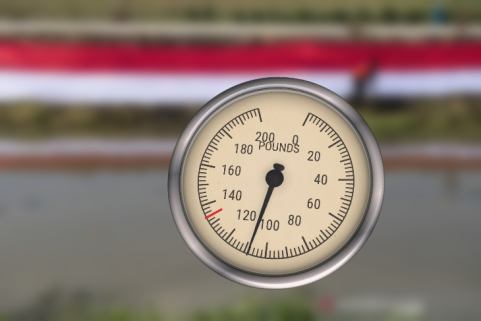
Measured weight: **108** lb
